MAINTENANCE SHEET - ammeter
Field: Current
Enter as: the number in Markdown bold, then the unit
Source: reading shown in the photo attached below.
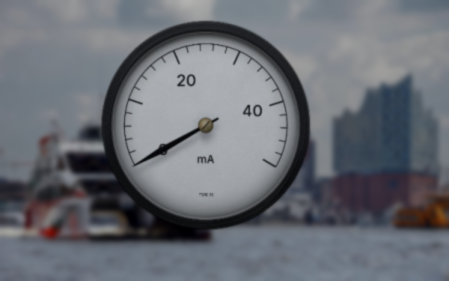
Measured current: **0** mA
